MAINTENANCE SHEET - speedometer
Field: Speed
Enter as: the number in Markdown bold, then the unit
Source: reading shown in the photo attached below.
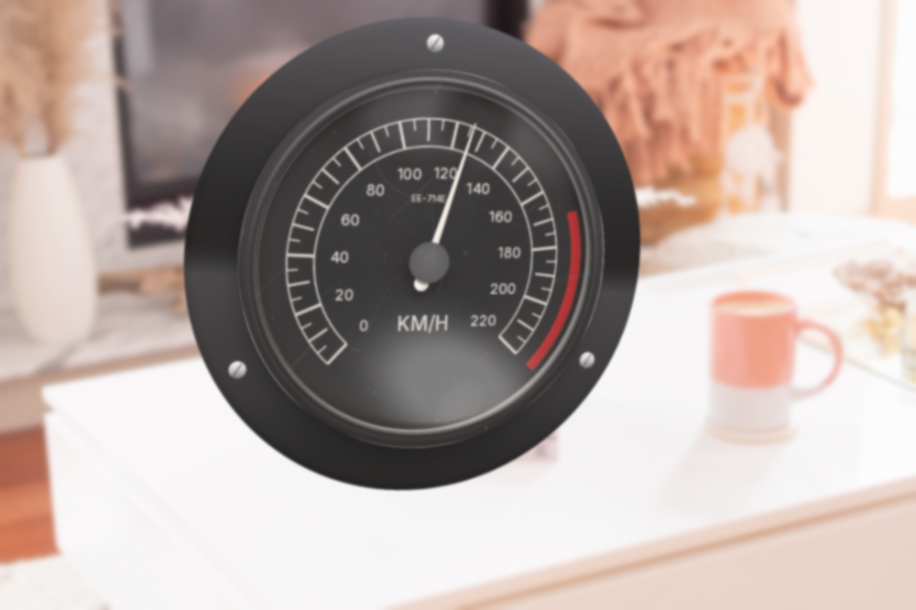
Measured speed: **125** km/h
